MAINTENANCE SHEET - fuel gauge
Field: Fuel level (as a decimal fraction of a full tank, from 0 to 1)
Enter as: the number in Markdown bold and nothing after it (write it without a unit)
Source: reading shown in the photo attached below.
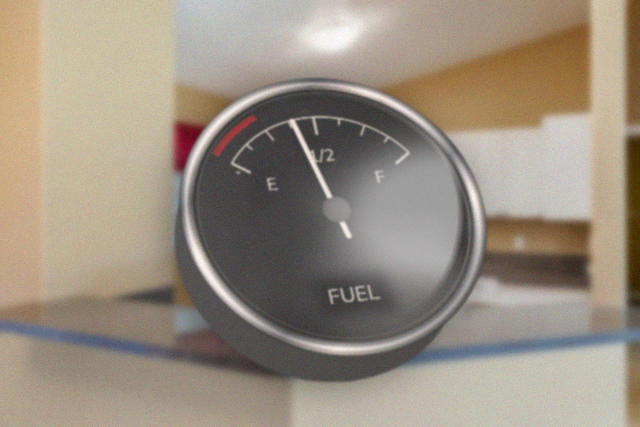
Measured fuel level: **0.375**
